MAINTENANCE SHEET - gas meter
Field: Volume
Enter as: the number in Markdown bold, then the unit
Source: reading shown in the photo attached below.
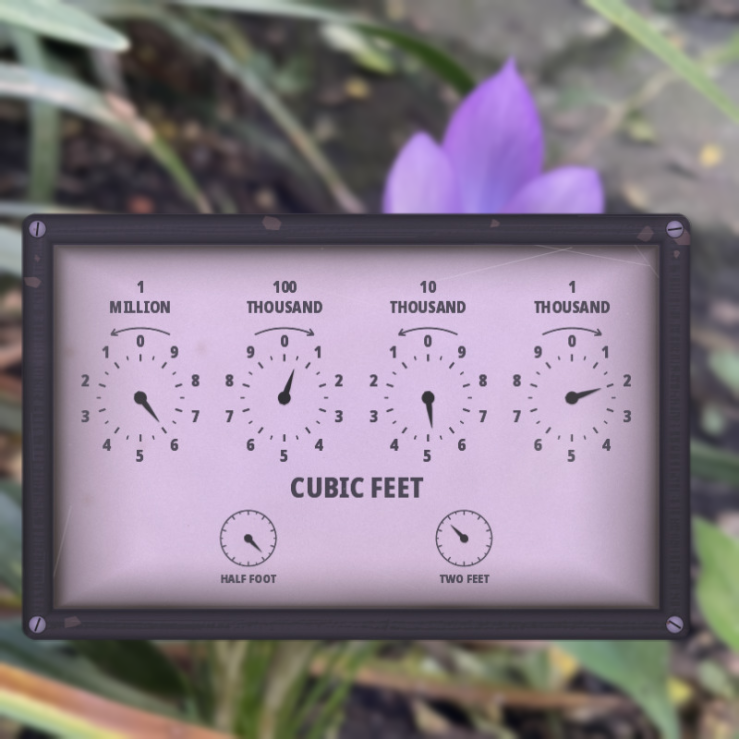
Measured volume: **605200** ft³
